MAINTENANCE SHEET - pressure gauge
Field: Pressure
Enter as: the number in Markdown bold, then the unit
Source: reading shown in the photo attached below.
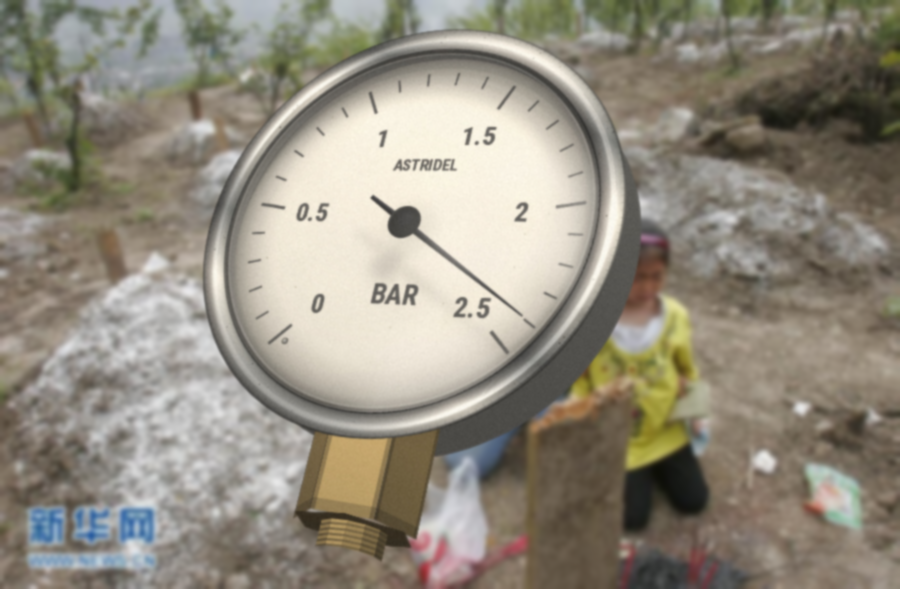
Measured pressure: **2.4** bar
